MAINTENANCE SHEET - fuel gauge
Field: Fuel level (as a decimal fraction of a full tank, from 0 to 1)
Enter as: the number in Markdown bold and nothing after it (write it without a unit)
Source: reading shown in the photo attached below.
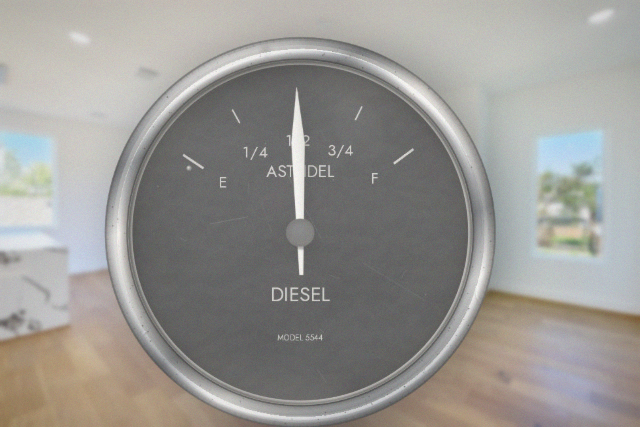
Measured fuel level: **0.5**
